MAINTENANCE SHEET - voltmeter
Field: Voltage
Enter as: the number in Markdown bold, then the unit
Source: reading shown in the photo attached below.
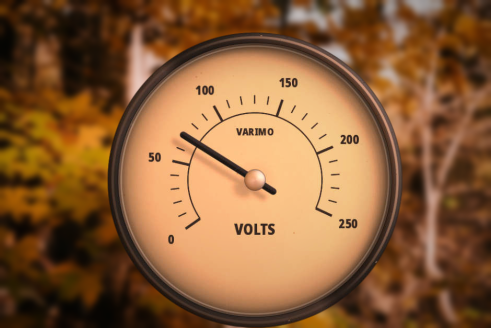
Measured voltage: **70** V
